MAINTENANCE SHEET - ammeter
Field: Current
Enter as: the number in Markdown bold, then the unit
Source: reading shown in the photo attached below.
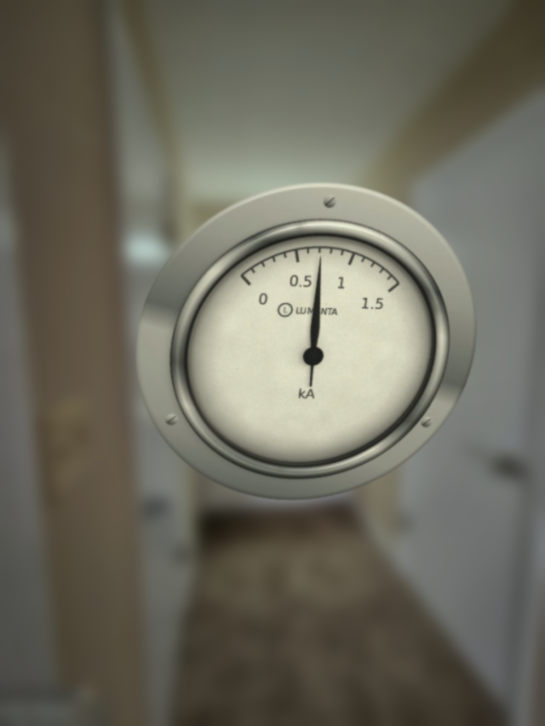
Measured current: **0.7** kA
